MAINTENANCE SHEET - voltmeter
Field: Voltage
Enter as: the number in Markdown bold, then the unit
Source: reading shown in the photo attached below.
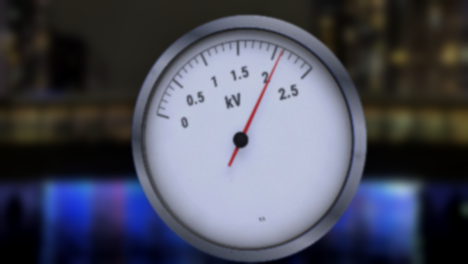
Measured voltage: **2.1** kV
